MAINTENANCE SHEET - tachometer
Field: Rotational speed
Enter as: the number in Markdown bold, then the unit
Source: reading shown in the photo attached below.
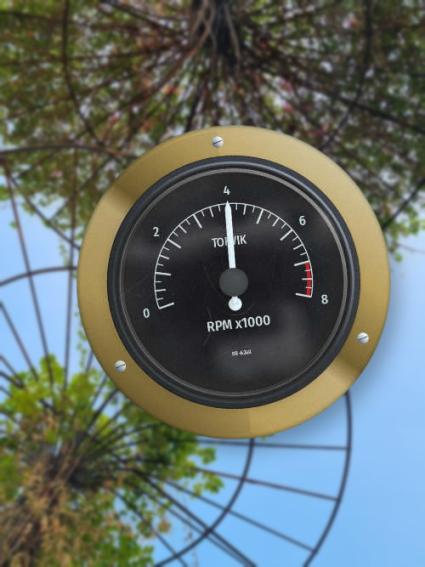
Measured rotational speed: **4000** rpm
